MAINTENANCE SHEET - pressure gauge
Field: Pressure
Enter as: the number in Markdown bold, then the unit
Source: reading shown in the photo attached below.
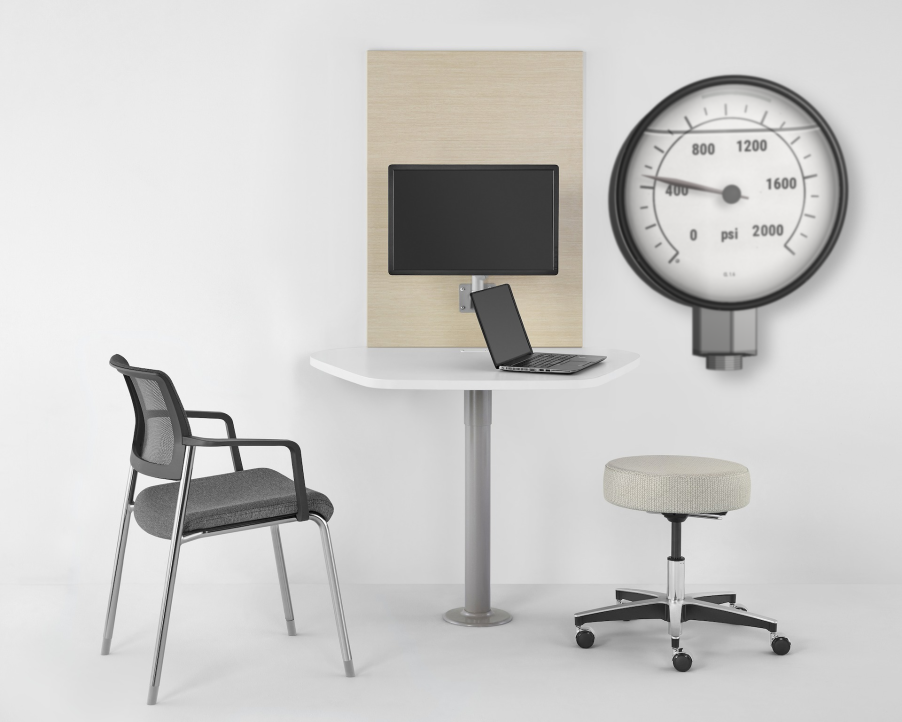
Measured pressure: **450** psi
